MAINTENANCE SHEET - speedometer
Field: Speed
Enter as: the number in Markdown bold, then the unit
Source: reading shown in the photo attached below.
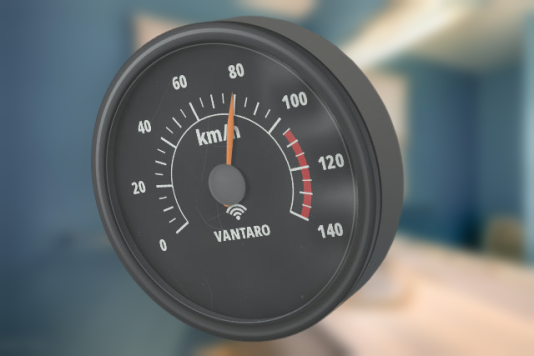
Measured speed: **80** km/h
